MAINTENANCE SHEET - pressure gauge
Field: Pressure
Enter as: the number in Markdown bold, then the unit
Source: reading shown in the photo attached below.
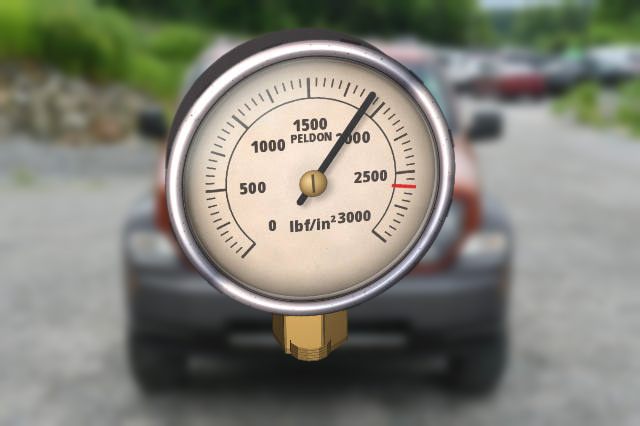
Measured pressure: **1900** psi
